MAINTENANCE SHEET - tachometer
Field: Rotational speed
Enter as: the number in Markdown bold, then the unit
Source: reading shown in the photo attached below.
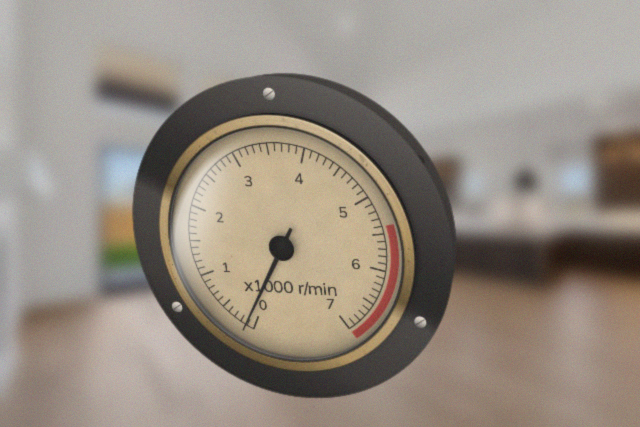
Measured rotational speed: **100** rpm
